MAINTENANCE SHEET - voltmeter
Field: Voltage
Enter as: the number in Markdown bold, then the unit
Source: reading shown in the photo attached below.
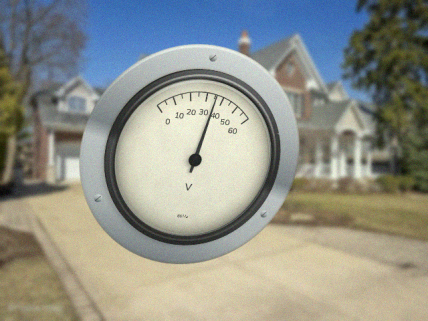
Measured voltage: **35** V
